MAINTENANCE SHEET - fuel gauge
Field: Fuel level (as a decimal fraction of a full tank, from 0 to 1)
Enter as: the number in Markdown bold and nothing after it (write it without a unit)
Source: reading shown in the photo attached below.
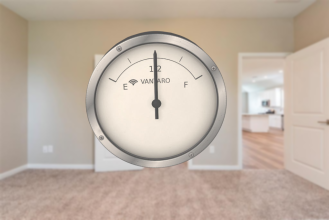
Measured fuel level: **0.5**
